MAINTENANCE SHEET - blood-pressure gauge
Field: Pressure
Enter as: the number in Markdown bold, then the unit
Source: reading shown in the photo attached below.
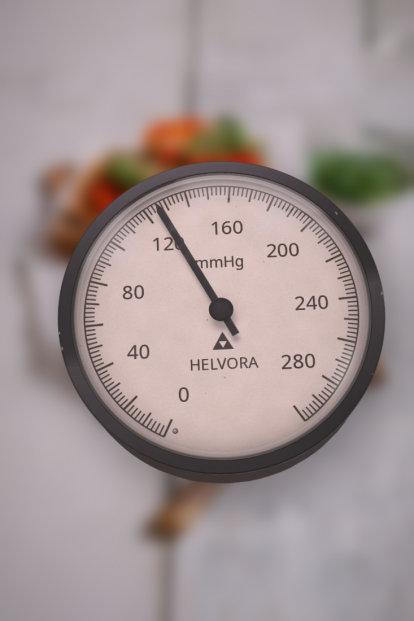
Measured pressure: **126** mmHg
